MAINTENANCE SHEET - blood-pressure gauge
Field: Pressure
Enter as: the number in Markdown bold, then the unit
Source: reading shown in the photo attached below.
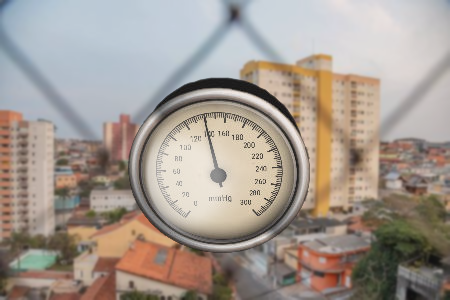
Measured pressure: **140** mmHg
